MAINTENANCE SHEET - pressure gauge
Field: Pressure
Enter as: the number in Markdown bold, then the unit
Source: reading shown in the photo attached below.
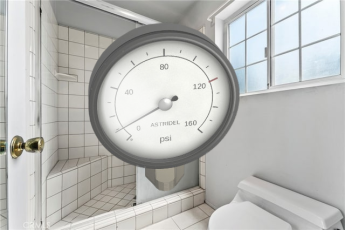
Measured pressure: **10** psi
